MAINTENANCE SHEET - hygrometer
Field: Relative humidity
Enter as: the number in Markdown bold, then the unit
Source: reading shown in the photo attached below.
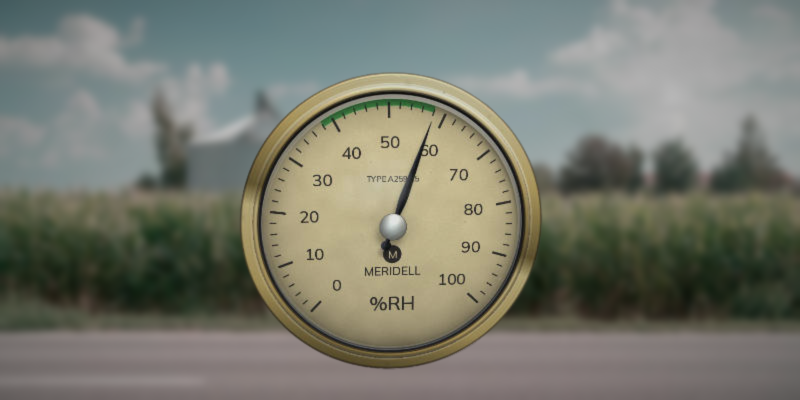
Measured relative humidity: **58** %
